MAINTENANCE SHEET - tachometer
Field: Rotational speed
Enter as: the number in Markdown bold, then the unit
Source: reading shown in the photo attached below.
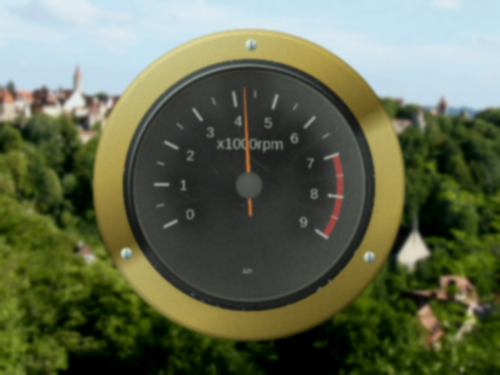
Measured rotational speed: **4250** rpm
